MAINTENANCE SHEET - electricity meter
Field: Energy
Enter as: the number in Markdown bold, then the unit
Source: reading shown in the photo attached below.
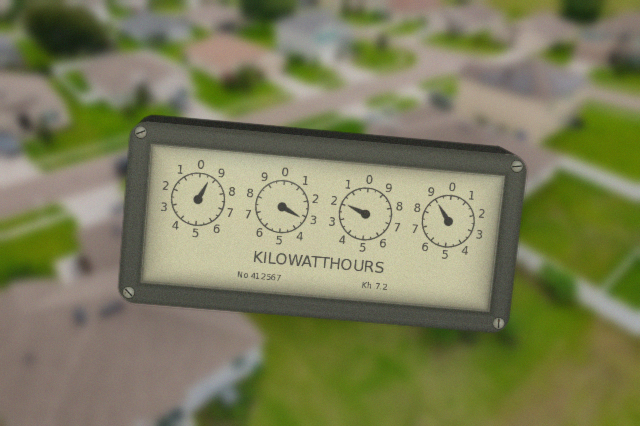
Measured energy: **9319** kWh
